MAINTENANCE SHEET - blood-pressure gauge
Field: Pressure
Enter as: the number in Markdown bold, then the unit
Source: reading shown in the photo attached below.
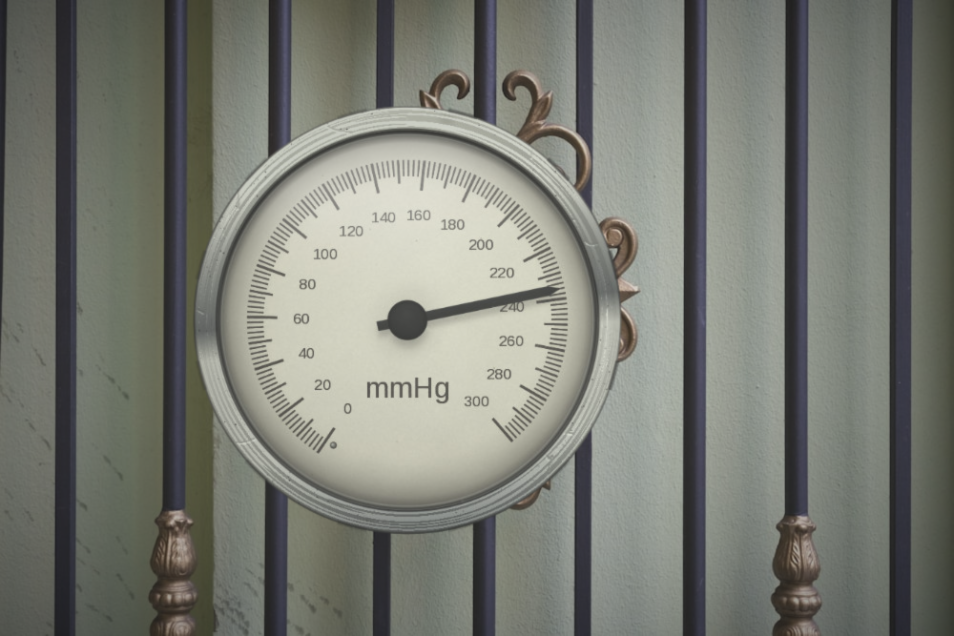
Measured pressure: **236** mmHg
